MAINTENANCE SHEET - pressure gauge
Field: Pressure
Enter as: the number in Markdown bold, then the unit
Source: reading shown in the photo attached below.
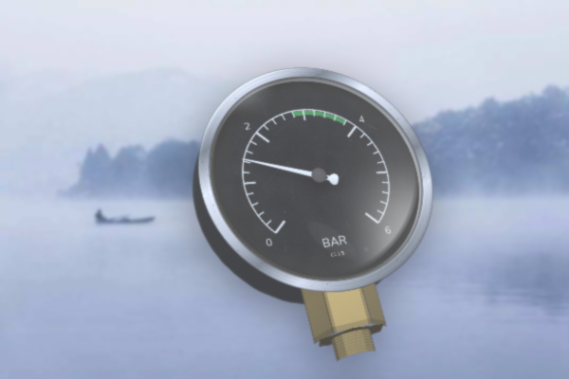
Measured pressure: **1.4** bar
